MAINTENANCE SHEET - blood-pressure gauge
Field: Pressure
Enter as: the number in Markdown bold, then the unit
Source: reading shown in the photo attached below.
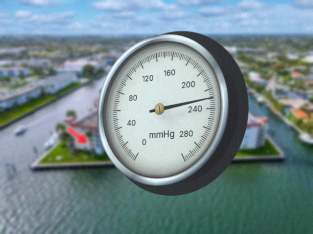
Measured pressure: **230** mmHg
